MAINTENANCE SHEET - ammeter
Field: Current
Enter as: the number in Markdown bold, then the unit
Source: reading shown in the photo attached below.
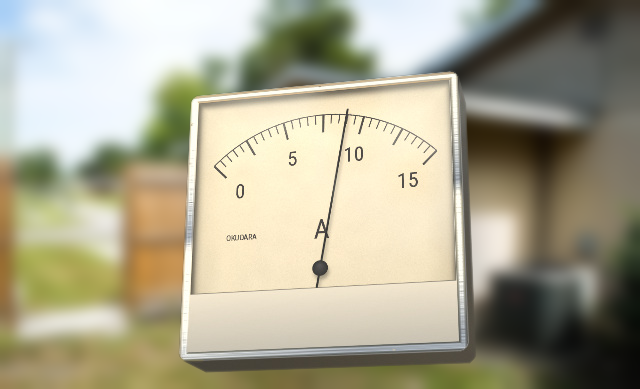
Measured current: **9** A
